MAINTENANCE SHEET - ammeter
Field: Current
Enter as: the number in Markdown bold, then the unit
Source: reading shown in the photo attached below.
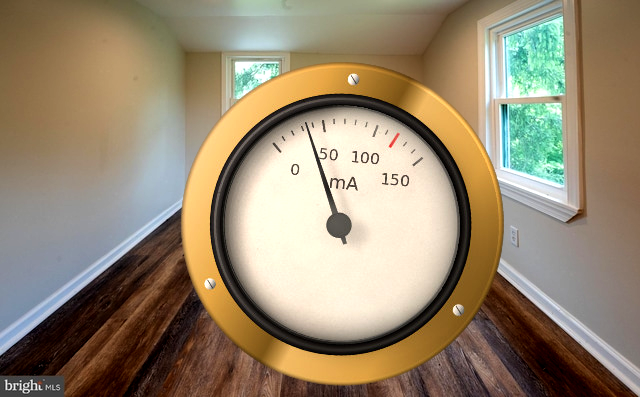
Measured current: **35** mA
